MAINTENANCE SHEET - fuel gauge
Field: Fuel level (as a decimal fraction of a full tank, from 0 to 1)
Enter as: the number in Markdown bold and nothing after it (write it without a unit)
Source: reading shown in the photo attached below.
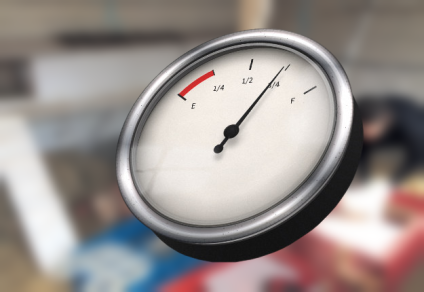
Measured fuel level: **0.75**
